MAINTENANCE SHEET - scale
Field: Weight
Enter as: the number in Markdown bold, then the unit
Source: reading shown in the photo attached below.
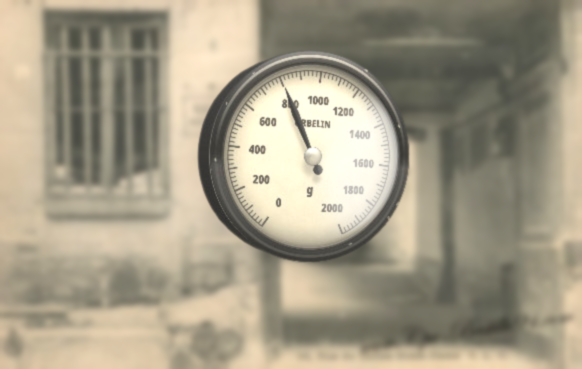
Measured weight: **800** g
